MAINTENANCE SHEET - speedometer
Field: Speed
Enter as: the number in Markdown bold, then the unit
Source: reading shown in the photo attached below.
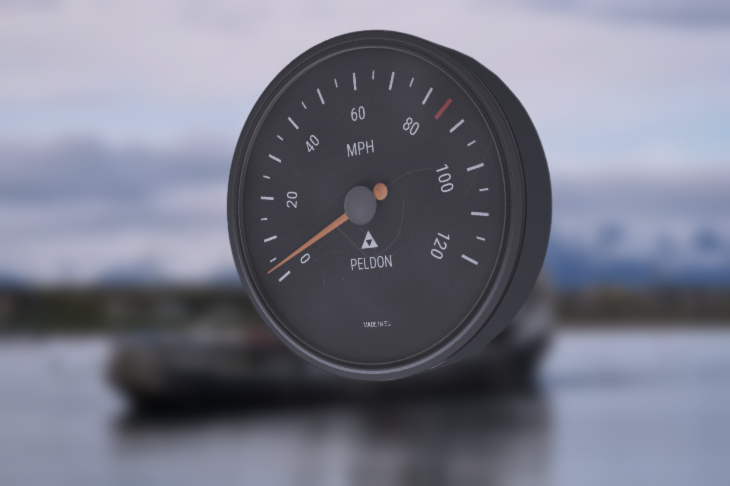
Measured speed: **2.5** mph
